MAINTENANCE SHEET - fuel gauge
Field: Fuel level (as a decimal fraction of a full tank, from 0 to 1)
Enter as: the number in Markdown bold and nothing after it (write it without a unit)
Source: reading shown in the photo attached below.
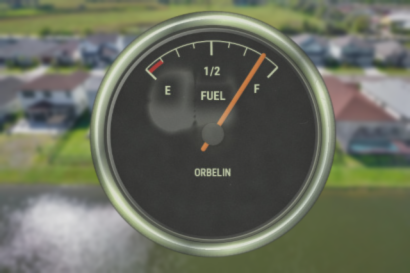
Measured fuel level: **0.875**
